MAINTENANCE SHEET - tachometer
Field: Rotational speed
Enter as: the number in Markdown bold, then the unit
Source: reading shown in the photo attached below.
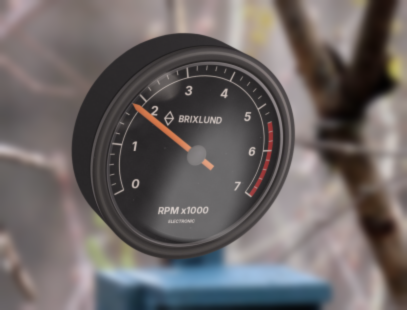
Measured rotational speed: **1800** rpm
